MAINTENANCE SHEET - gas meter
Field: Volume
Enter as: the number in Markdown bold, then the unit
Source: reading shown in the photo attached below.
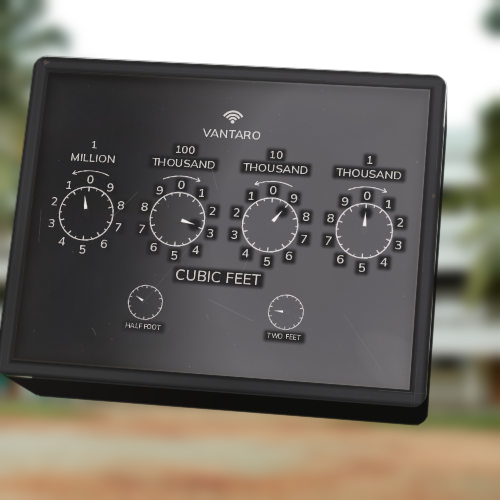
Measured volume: **29000** ft³
